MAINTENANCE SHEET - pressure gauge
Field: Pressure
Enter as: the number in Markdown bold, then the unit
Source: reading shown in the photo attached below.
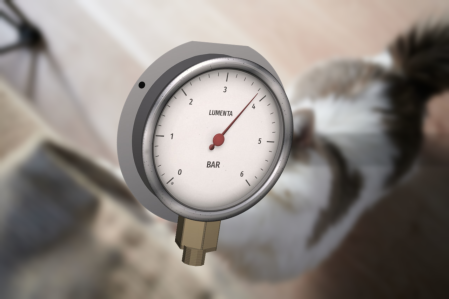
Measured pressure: **3.8** bar
